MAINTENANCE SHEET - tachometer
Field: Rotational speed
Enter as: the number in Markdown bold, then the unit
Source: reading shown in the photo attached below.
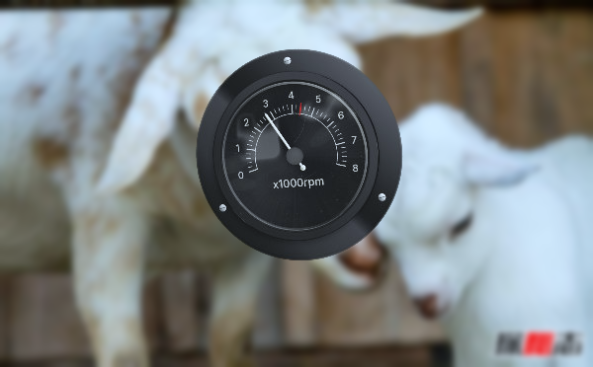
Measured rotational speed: **2800** rpm
